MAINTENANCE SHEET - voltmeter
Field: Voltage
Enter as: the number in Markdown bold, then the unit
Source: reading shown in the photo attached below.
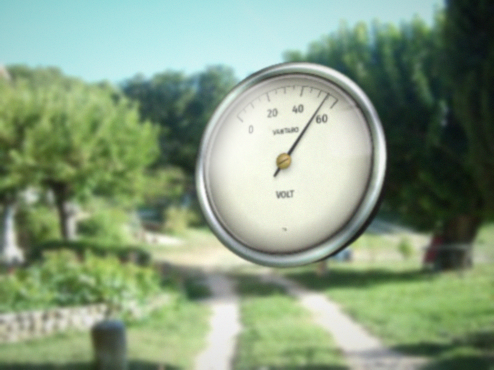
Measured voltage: **55** V
